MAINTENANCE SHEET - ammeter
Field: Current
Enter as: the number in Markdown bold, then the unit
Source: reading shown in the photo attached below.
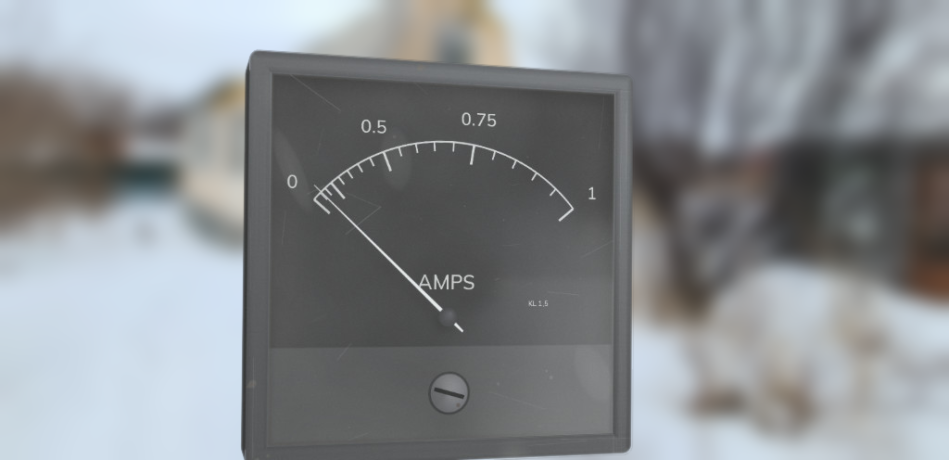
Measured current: **0.15** A
